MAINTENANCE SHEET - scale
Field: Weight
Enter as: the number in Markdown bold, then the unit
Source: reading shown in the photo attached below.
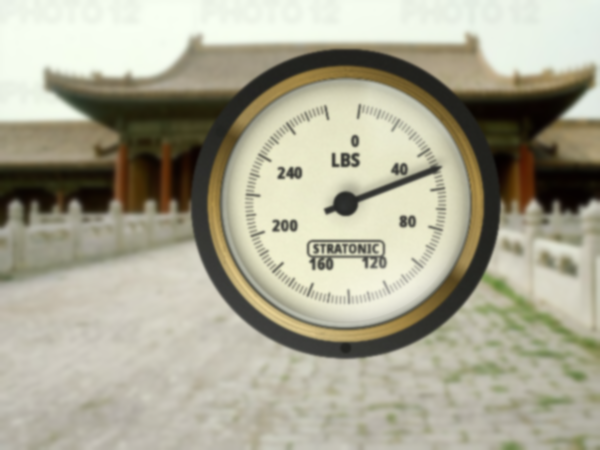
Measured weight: **50** lb
